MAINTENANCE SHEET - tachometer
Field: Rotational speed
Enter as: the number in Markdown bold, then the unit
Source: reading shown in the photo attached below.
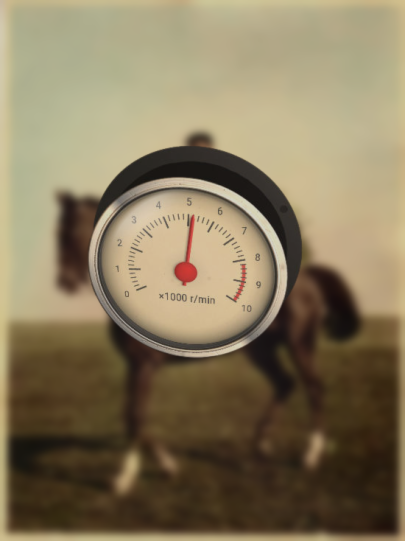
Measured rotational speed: **5200** rpm
